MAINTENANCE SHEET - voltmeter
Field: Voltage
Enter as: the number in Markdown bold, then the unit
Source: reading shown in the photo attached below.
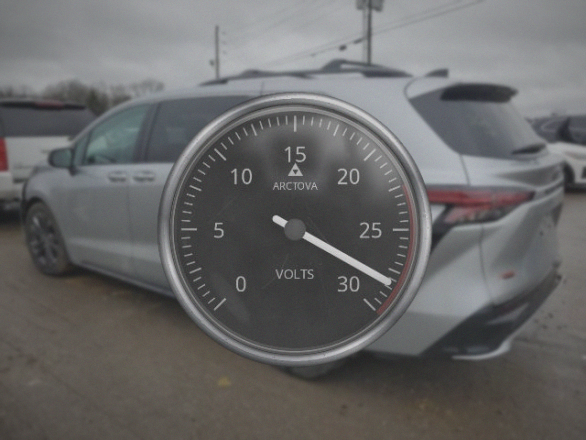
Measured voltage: **28.25** V
